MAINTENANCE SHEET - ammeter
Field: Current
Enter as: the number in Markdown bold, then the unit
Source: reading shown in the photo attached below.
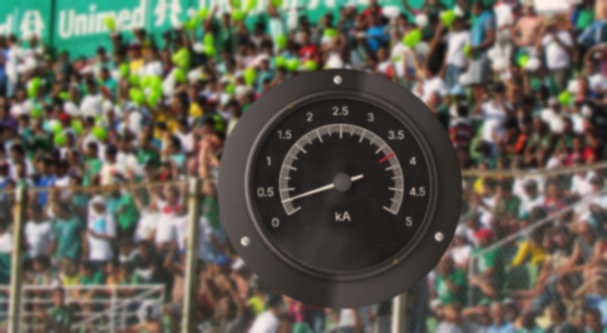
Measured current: **0.25** kA
